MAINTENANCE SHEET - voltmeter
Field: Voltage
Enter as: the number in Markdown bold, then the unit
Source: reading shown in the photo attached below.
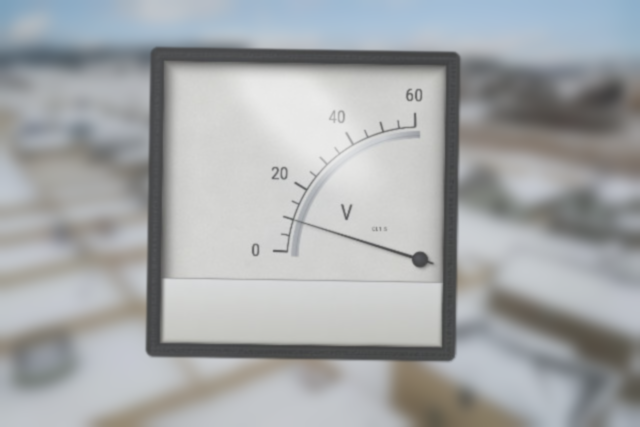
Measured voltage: **10** V
